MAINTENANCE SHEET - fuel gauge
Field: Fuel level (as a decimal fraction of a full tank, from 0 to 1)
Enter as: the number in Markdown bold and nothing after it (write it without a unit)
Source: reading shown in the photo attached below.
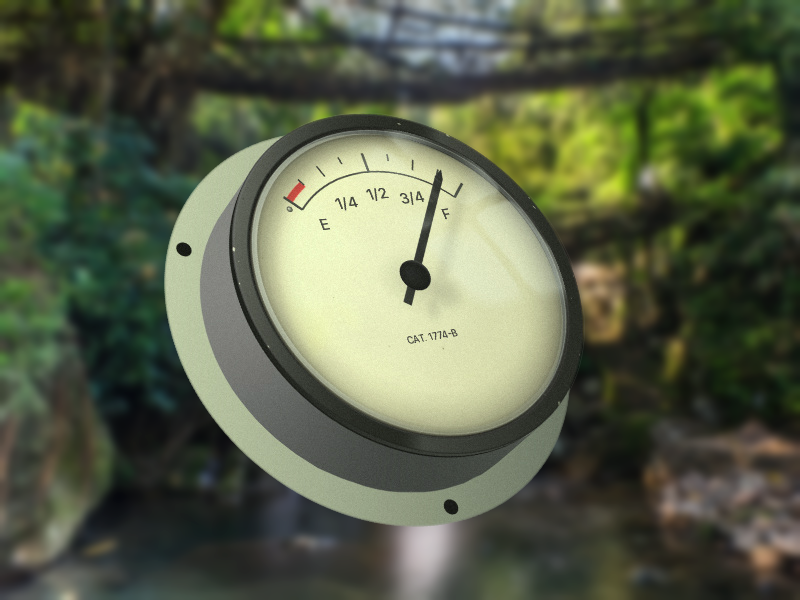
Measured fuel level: **0.875**
